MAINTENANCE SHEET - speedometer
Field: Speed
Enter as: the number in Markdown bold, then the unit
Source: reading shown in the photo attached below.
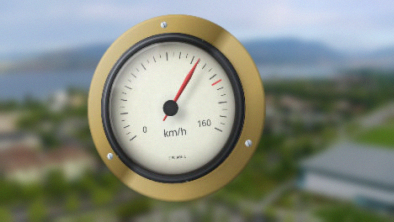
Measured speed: **105** km/h
